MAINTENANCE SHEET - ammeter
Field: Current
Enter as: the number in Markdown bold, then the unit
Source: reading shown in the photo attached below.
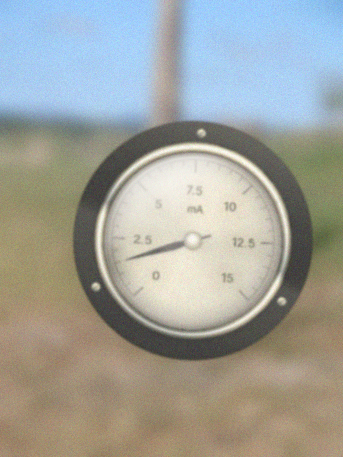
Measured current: **1.5** mA
